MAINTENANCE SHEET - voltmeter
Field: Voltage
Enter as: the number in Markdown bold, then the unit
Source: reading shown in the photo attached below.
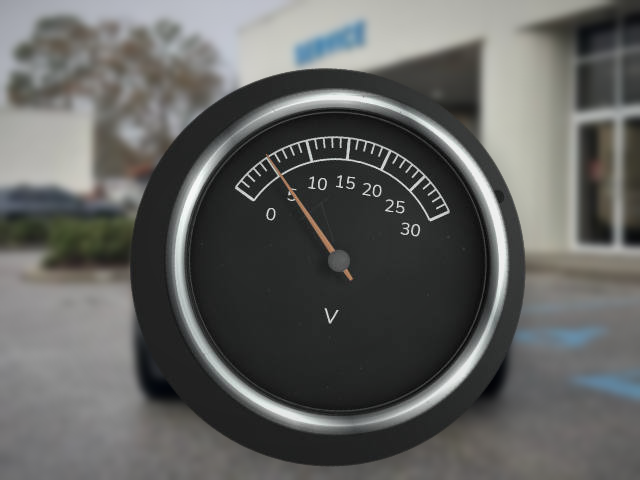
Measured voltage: **5** V
